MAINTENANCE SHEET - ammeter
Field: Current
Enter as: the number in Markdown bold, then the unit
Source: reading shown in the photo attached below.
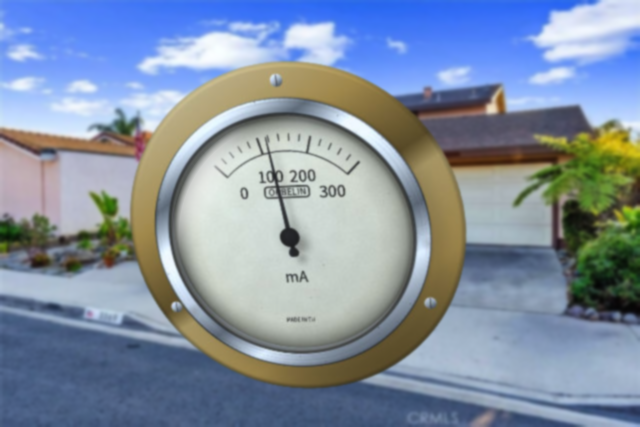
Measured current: **120** mA
